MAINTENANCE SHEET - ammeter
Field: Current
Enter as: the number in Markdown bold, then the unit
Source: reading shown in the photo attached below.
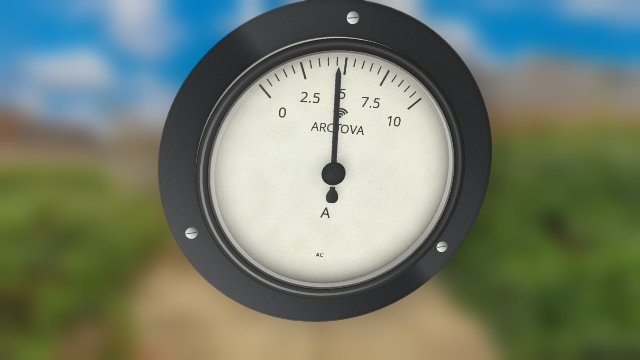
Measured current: **4.5** A
